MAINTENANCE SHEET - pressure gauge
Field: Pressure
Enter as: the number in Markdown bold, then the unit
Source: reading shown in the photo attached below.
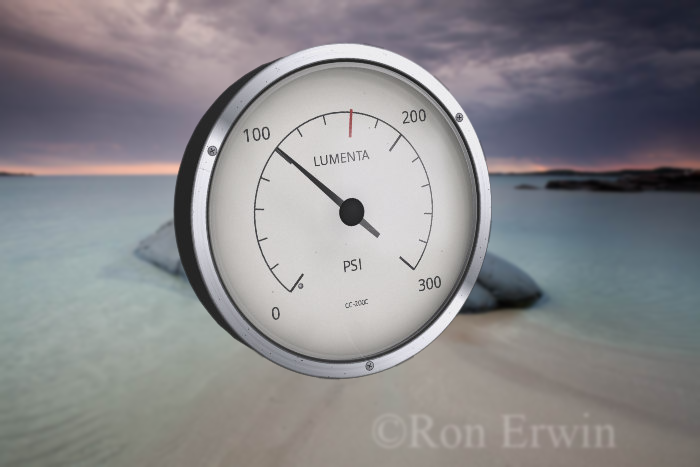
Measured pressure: **100** psi
